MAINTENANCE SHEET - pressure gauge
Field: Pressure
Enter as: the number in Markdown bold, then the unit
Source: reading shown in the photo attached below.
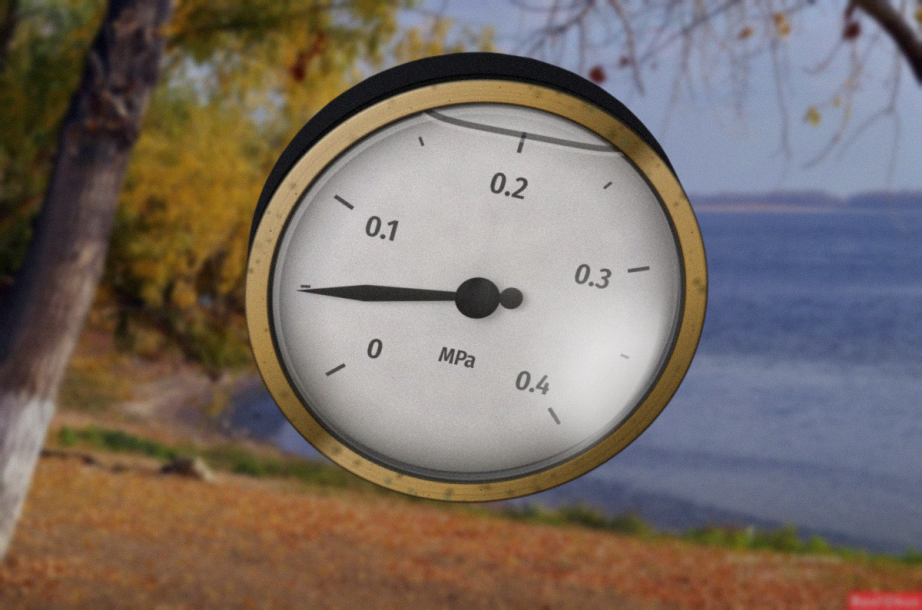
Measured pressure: **0.05** MPa
